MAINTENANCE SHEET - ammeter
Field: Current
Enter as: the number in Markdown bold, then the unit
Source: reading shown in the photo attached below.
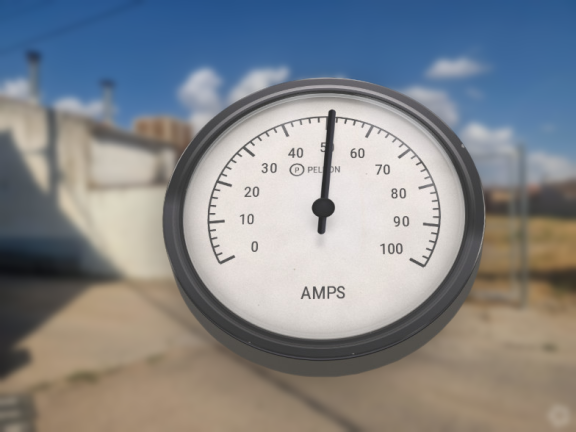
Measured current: **51** A
